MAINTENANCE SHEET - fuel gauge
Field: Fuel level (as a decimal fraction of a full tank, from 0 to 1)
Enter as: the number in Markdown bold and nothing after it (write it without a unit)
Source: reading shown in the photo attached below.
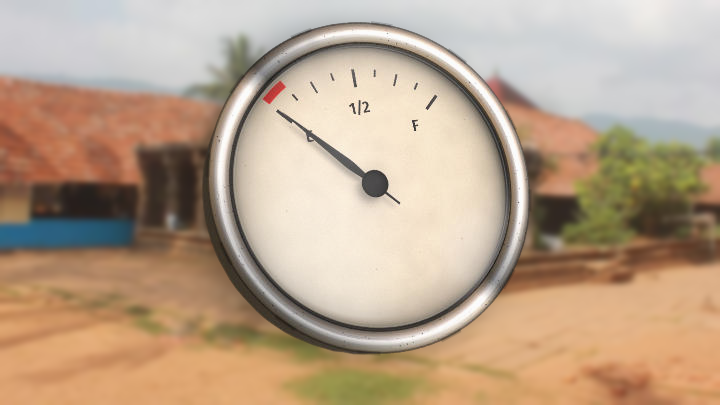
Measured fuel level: **0**
